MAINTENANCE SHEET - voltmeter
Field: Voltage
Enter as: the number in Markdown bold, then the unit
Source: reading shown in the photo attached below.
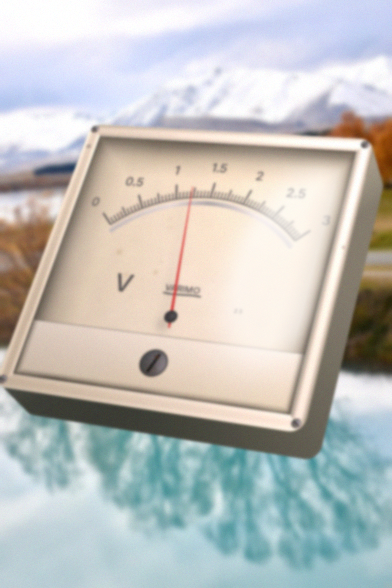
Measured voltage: **1.25** V
